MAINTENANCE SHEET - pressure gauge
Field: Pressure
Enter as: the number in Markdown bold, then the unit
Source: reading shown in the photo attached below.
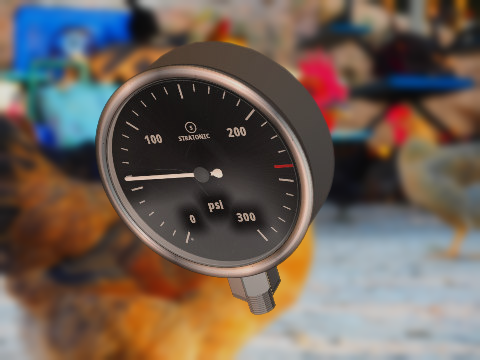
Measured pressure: **60** psi
